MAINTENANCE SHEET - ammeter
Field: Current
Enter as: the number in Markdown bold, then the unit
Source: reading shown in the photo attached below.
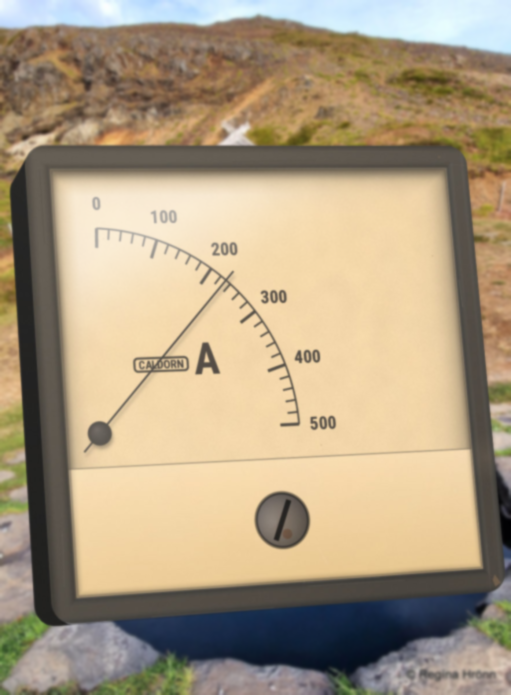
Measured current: **230** A
